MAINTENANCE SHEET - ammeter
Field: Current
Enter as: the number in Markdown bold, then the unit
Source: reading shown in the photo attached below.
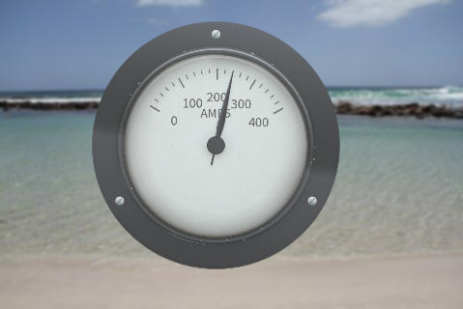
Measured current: **240** A
